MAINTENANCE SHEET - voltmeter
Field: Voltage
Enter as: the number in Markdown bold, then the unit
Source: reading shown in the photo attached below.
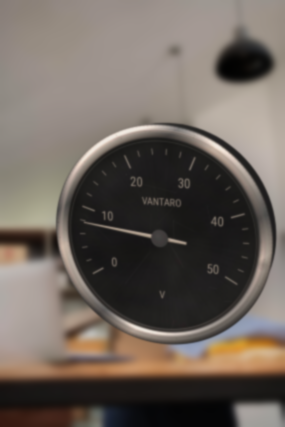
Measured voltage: **8** V
